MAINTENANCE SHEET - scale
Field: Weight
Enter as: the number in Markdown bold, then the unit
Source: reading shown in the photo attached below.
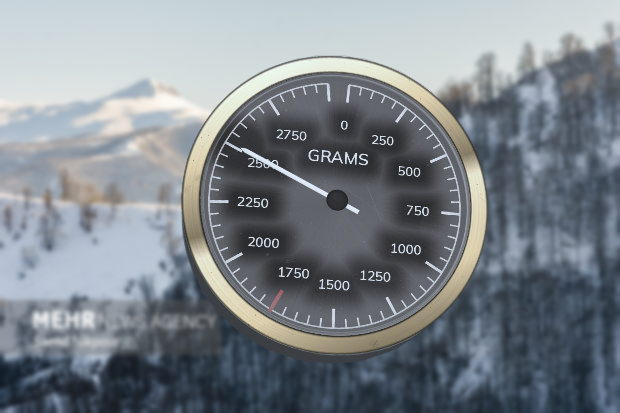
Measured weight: **2500** g
